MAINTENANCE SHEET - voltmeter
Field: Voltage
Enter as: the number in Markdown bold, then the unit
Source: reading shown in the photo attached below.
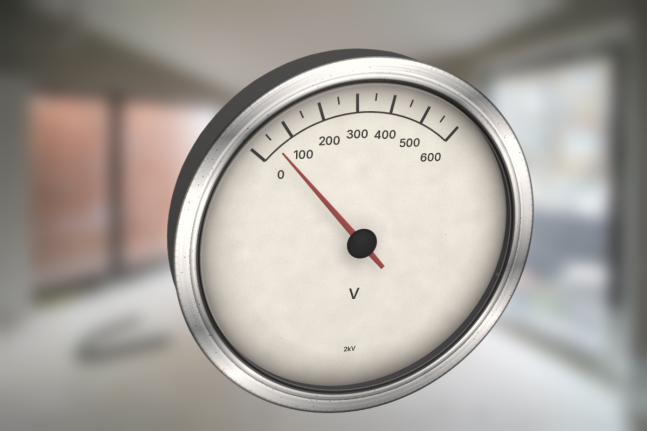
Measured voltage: **50** V
